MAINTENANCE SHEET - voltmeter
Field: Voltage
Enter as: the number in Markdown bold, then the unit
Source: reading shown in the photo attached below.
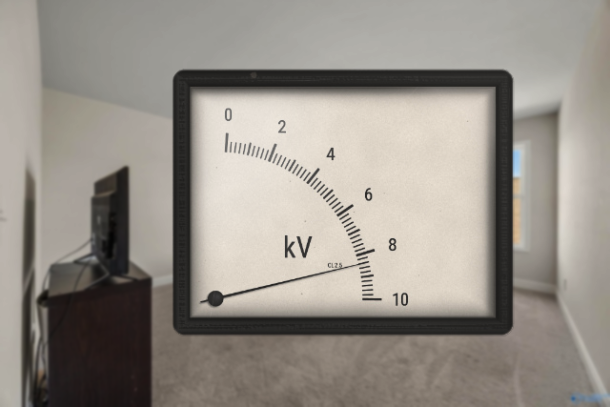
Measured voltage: **8.4** kV
